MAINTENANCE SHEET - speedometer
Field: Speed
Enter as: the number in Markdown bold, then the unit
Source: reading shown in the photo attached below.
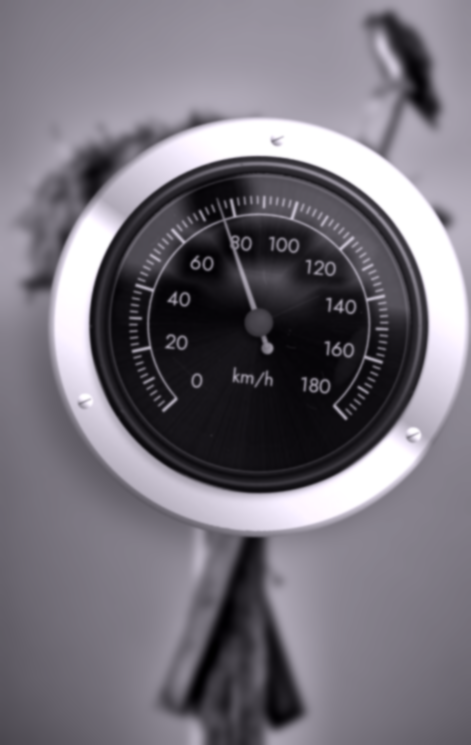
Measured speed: **76** km/h
